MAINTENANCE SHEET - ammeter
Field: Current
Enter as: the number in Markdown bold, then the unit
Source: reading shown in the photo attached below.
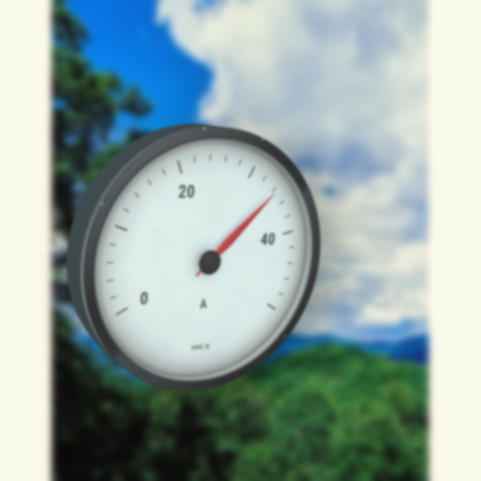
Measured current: **34** A
